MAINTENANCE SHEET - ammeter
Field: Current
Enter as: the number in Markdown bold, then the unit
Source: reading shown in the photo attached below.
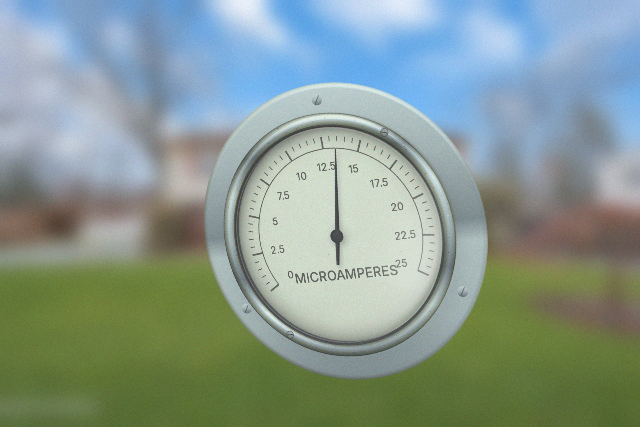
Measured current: **13.5** µA
